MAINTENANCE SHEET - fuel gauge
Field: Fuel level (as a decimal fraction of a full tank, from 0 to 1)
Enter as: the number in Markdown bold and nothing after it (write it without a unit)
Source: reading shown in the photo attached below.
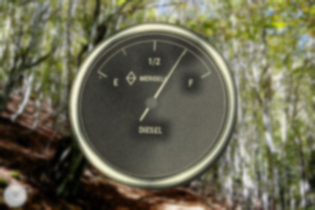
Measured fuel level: **0.75**
